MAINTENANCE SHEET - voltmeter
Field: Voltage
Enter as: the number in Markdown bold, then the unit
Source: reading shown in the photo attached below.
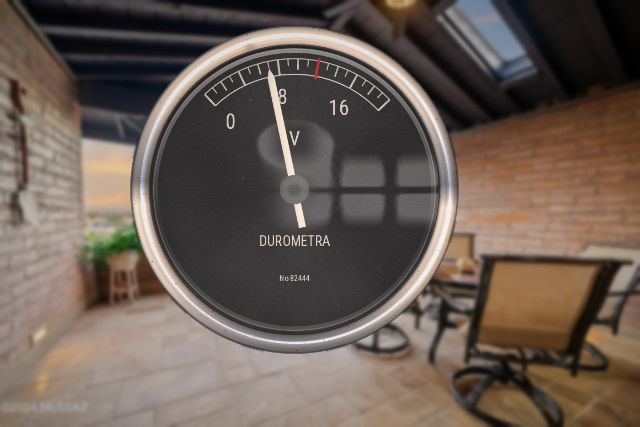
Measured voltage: **7** V
